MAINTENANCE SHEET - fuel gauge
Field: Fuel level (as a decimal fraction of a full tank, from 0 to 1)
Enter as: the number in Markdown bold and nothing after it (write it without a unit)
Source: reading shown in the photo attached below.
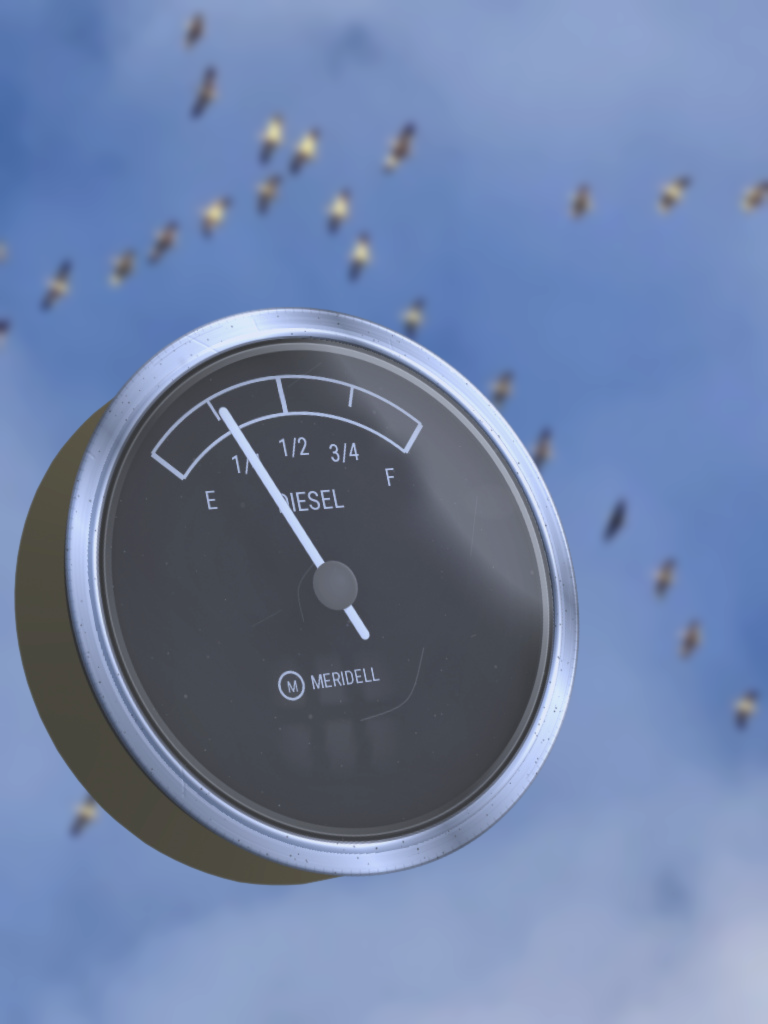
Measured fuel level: **0.25**
